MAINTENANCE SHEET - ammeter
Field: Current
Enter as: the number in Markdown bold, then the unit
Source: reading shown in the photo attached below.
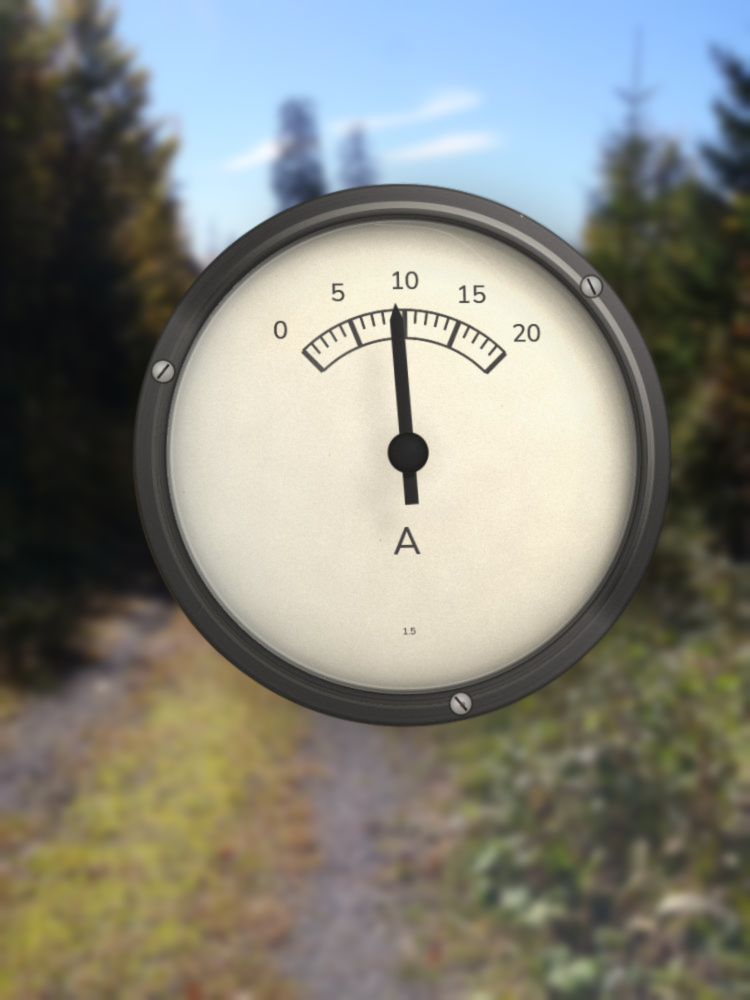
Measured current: **9** A
